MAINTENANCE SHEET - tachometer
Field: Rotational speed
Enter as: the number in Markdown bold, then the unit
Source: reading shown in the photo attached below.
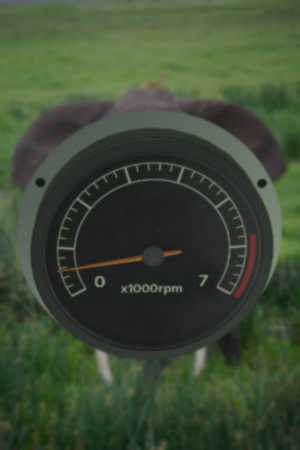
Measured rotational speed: **600** rpm
